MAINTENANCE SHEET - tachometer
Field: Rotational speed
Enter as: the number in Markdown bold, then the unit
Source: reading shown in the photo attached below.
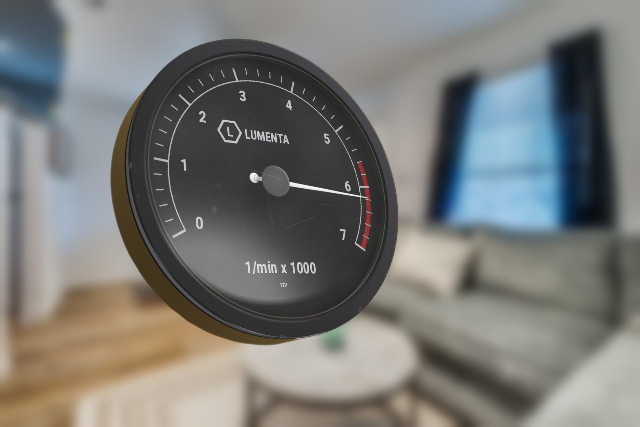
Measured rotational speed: **6200** rpm
